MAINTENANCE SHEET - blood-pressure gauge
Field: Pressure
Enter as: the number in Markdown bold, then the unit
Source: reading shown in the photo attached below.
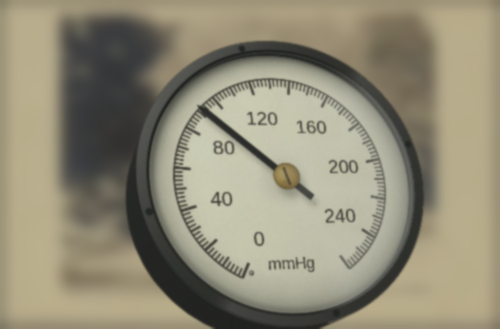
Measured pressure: **90** mmHg
